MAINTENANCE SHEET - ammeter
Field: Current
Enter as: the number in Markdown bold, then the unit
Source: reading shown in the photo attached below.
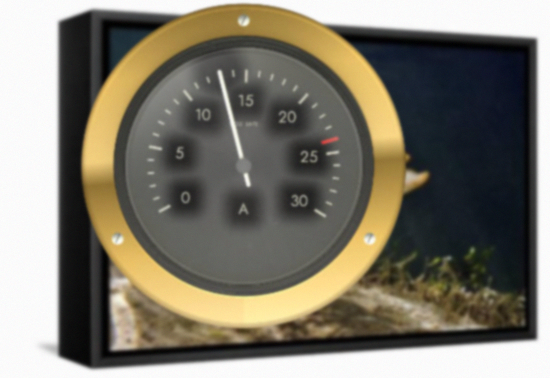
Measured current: **13** A
